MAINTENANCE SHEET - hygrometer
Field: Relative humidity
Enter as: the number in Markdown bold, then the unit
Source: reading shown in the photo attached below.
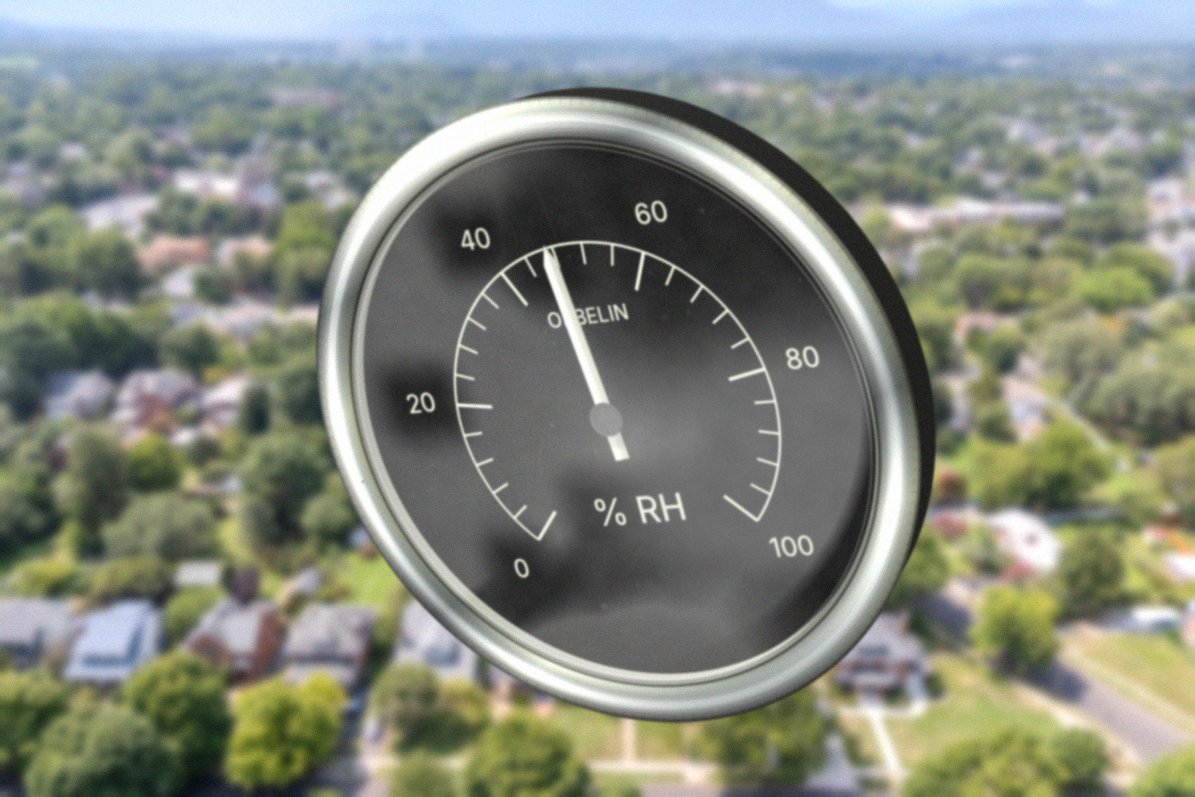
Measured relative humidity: **48** %
